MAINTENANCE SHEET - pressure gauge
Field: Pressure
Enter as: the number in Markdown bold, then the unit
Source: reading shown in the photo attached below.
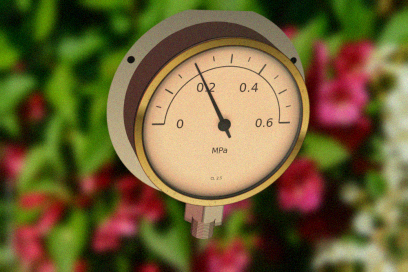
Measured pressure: **0.2** MPa
